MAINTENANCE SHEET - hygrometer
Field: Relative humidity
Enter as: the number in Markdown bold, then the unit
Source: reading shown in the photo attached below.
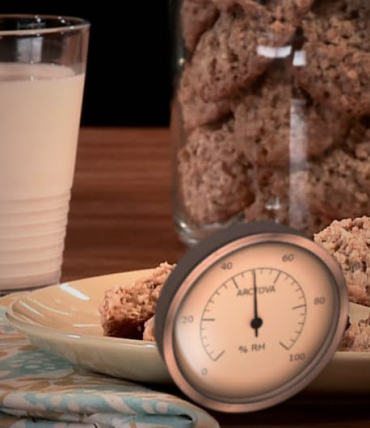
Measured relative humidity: **48** %
